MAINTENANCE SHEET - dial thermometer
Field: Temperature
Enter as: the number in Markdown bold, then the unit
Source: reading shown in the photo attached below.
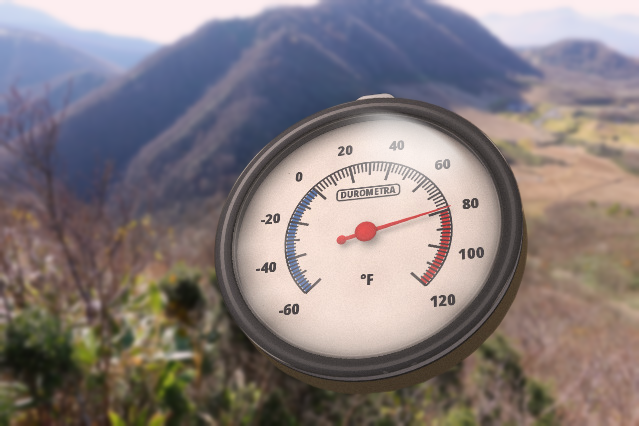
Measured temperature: **80** °F
